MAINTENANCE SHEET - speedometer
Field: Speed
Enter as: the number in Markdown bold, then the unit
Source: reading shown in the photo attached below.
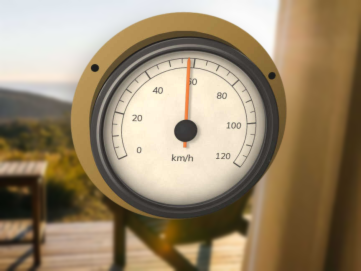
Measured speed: **57.5** km/h
